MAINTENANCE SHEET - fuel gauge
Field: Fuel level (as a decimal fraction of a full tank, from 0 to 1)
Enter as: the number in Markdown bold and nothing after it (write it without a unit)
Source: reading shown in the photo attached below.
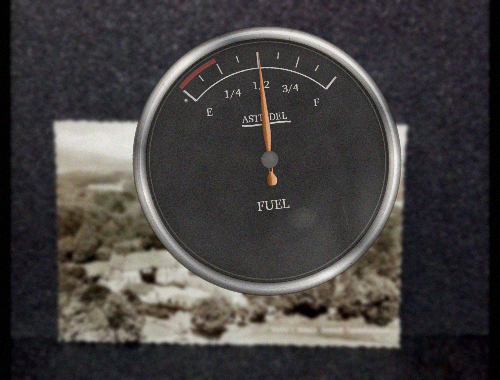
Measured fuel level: **0.5**
